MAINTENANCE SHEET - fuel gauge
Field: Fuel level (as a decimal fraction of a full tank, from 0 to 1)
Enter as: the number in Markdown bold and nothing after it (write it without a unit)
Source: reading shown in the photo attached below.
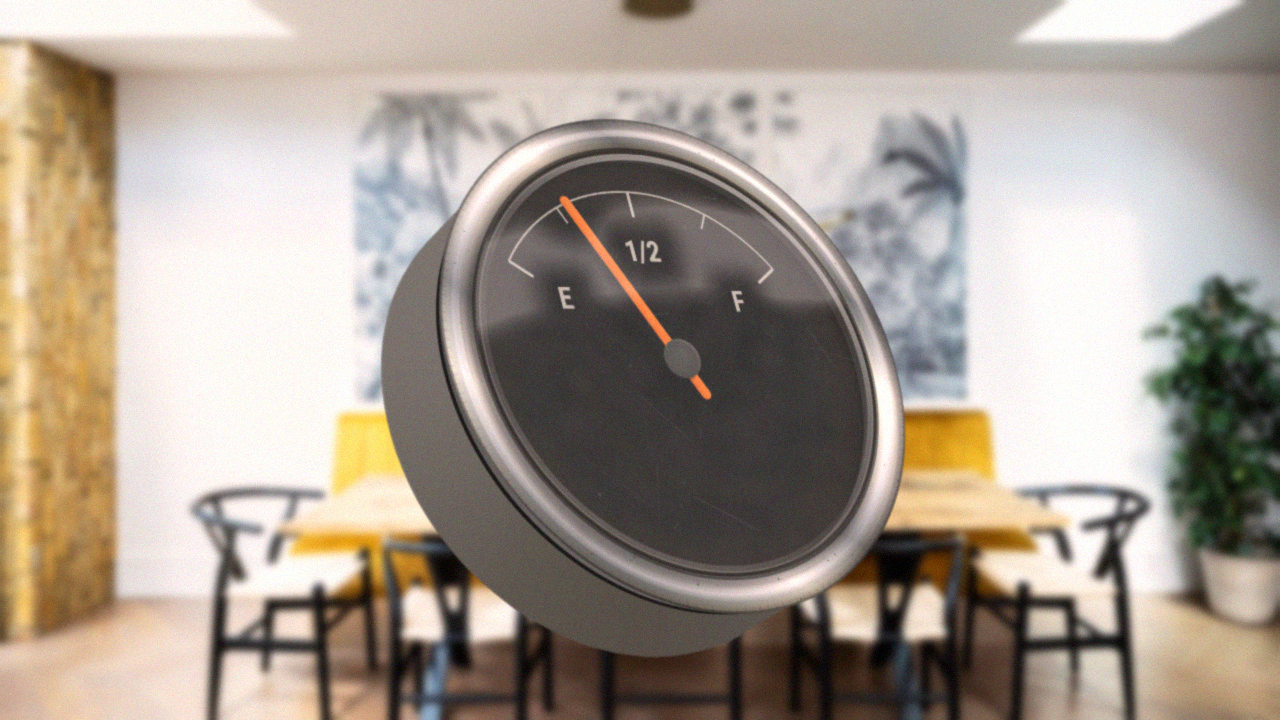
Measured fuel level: **0.25**
